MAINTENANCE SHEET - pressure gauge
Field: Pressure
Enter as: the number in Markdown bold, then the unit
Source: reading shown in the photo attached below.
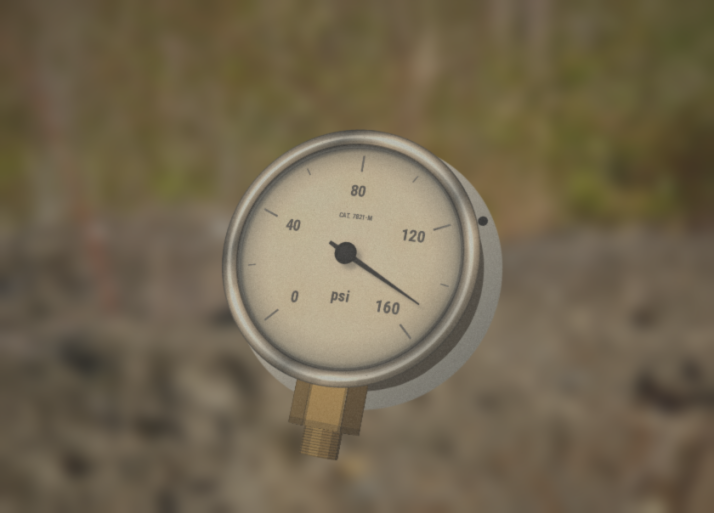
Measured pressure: **150** psi
